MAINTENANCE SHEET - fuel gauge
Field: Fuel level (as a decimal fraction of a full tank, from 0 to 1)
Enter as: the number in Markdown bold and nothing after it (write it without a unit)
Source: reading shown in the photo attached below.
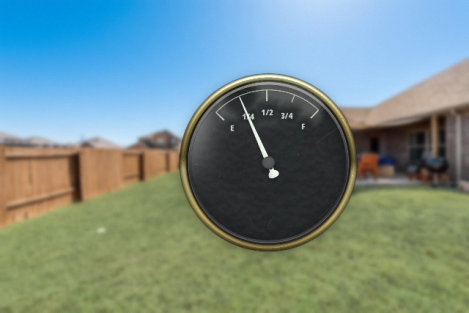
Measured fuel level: **0.25**
